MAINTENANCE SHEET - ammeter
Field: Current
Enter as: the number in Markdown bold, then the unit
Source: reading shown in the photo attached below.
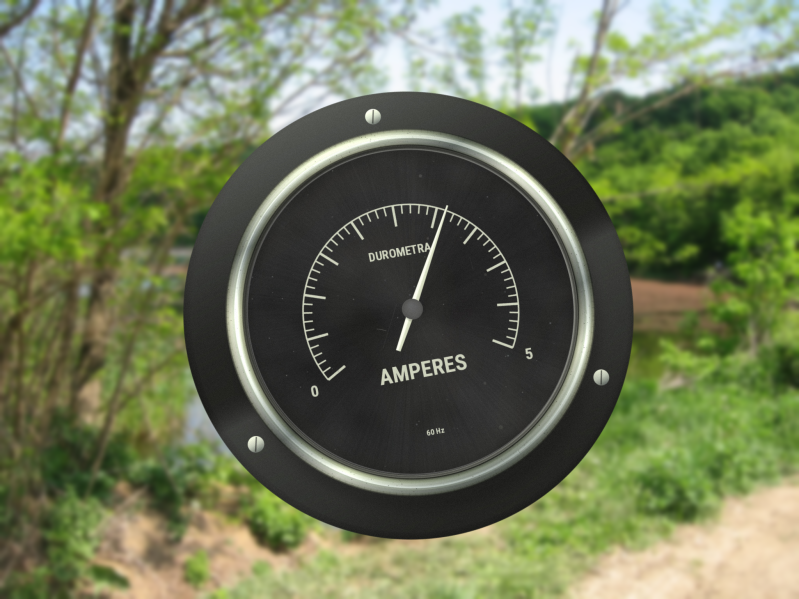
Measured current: **3.1** A
